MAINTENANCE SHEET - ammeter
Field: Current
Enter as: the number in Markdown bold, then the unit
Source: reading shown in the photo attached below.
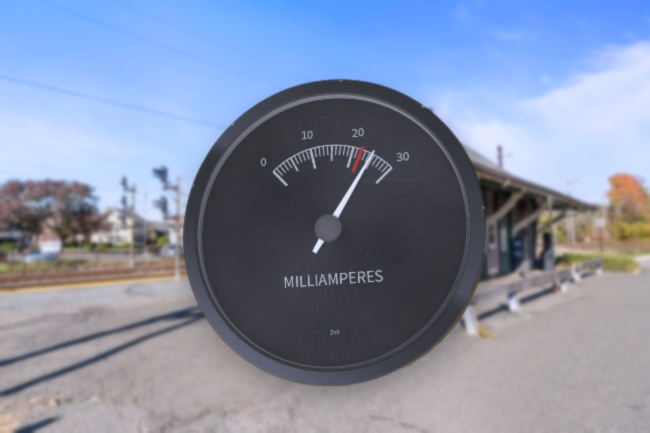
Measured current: **25** mA
